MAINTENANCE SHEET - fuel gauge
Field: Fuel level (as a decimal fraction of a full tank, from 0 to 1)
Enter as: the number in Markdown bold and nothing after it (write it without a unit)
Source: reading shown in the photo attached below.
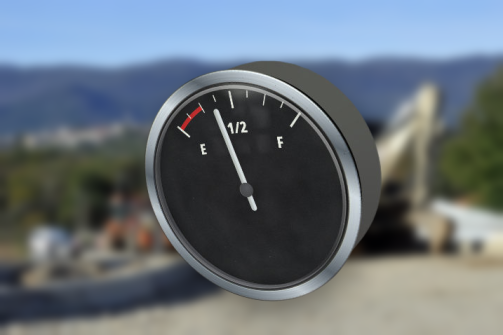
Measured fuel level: **0.375**
